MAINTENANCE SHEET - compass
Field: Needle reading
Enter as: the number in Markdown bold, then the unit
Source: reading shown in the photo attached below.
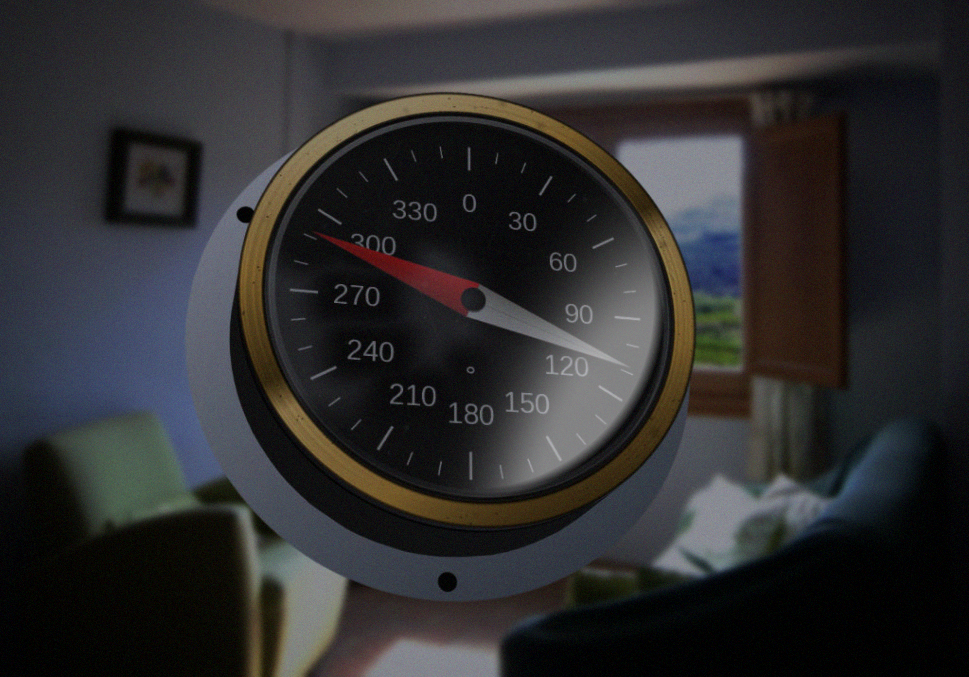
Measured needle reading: **290** °
